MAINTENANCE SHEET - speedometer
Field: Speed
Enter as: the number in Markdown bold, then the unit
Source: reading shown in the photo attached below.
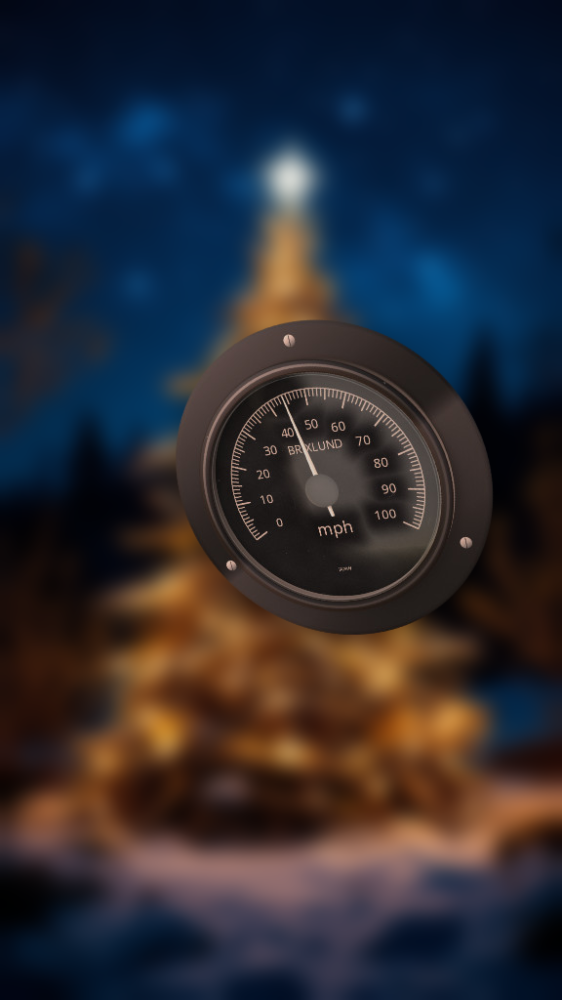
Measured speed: **45** mph
